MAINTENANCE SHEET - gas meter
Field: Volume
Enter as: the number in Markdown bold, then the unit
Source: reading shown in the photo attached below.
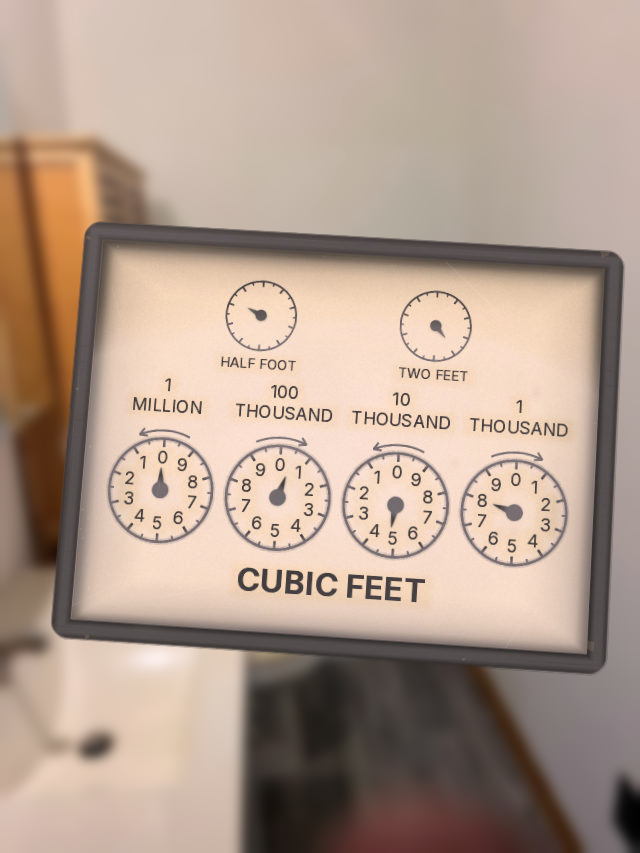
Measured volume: **4800** ft³
